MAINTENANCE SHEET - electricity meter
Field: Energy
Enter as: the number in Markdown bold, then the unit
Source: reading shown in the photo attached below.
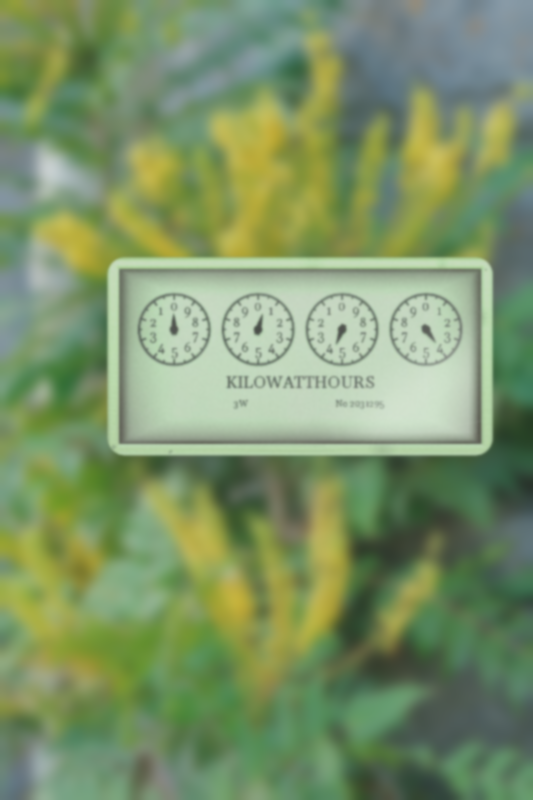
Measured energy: **44** kWh
